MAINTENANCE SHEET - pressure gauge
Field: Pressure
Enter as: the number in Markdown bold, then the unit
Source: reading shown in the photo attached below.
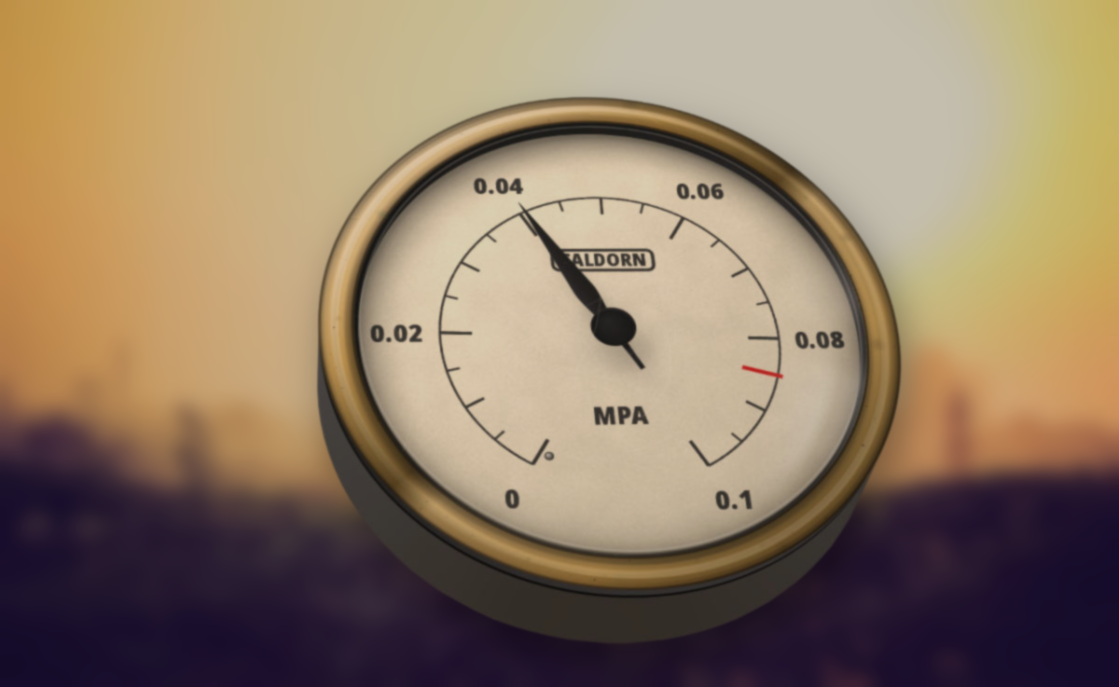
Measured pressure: **0.04** MPa
